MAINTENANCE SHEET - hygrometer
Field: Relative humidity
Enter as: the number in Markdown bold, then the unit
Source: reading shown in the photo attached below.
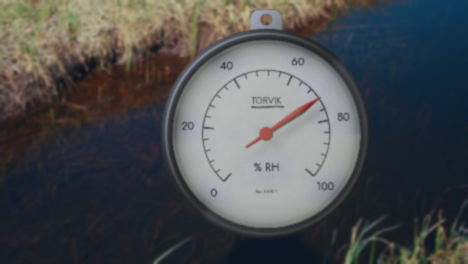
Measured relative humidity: **72** %
